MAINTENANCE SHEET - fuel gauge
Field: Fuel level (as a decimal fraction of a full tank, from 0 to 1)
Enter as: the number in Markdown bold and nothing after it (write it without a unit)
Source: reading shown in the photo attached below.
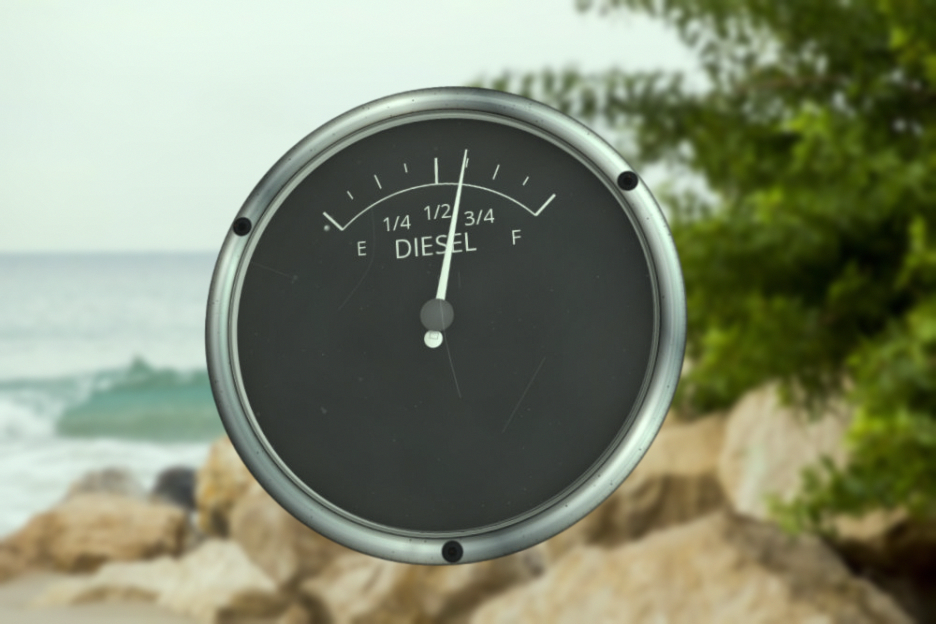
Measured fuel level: **0.625**
